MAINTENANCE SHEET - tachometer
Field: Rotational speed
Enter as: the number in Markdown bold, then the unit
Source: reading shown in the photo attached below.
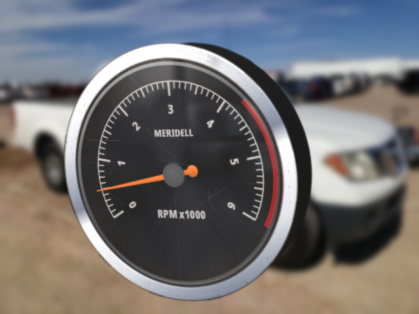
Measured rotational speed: **500** rpm
